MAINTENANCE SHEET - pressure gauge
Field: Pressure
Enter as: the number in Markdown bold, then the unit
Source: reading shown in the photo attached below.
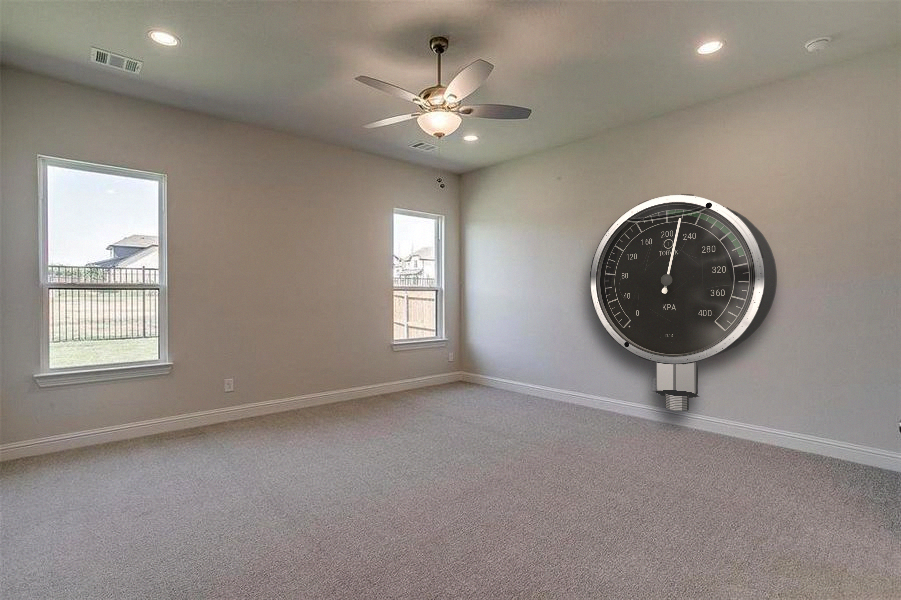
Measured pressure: **220** kPa
